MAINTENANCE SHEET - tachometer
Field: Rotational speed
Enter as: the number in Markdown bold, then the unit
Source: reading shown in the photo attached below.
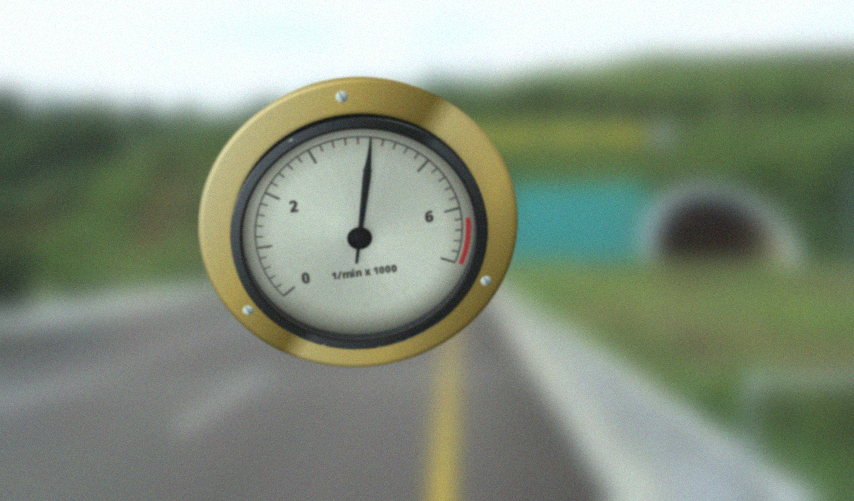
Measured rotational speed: **4000** rpm
